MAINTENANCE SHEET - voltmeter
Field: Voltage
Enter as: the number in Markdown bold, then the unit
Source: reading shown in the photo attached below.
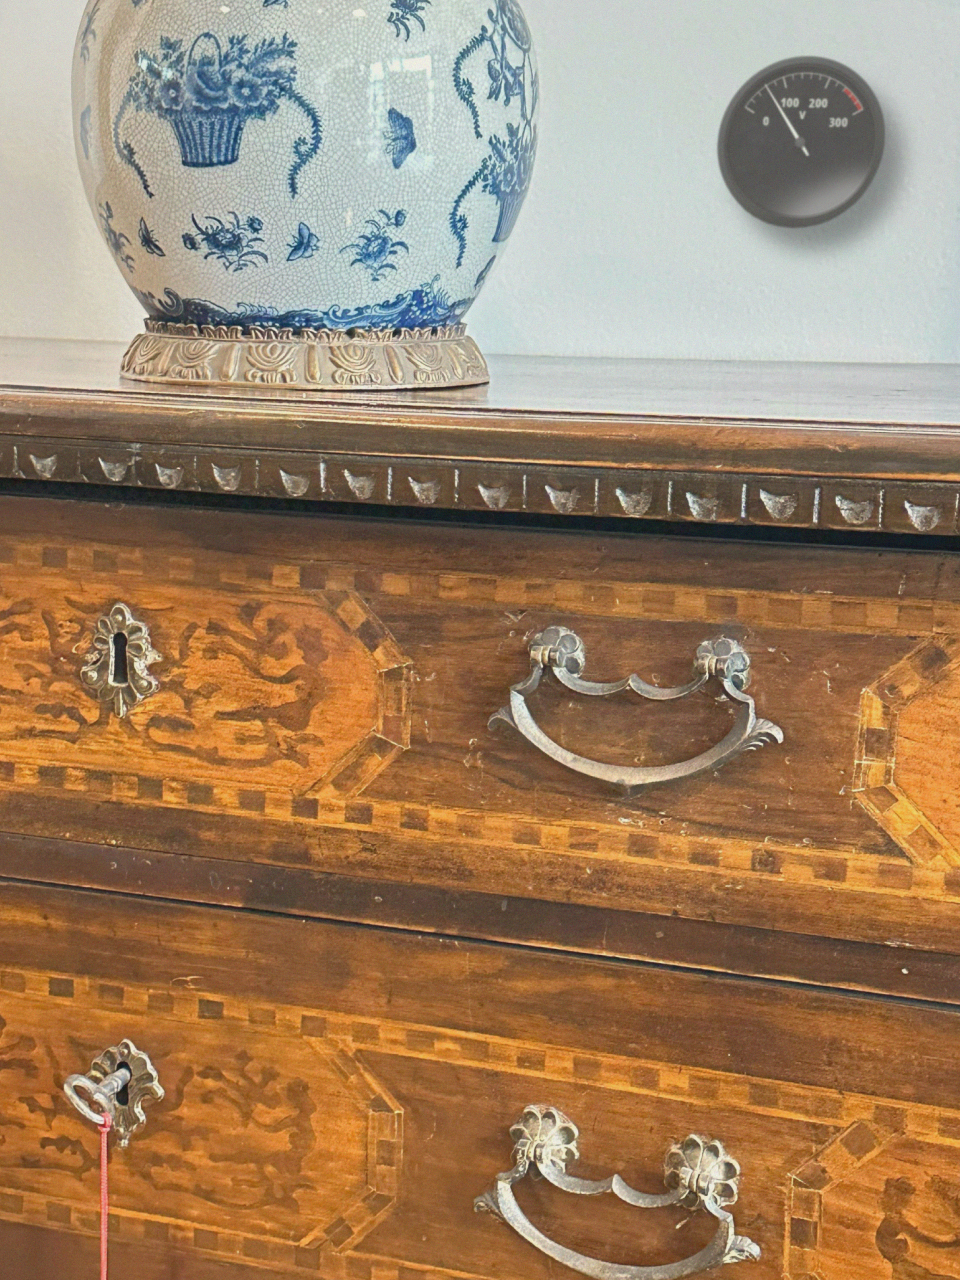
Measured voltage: **60** V
